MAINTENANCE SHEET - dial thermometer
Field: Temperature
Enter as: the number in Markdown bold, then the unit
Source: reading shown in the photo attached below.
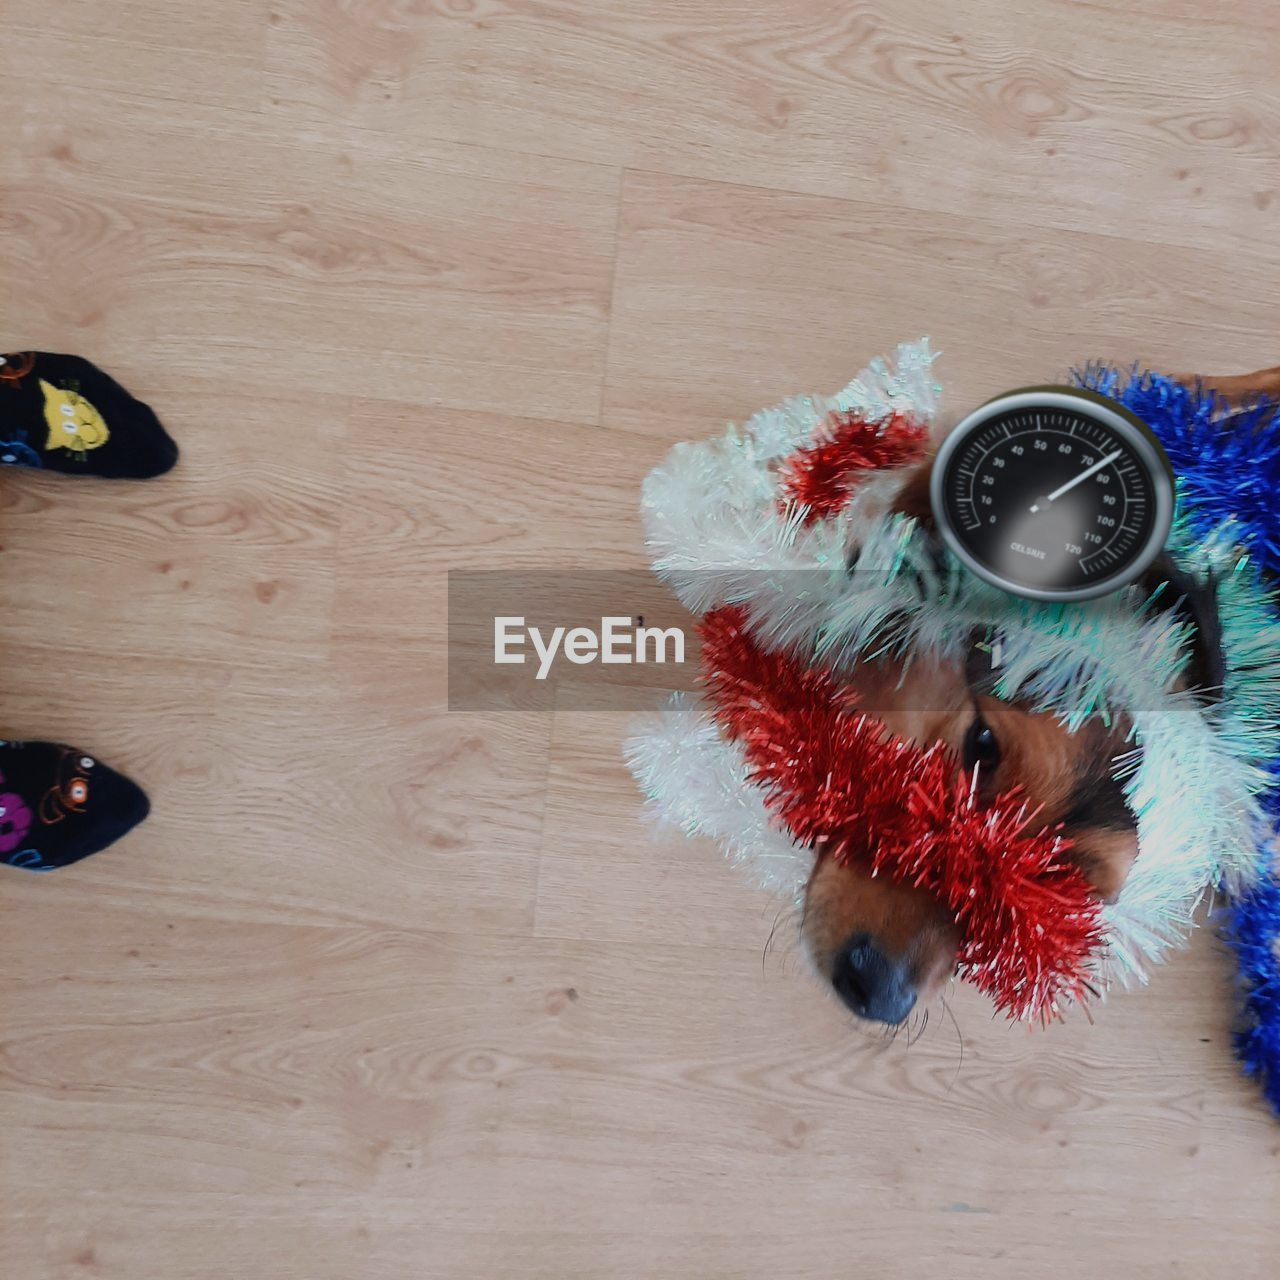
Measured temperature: **74** °C
